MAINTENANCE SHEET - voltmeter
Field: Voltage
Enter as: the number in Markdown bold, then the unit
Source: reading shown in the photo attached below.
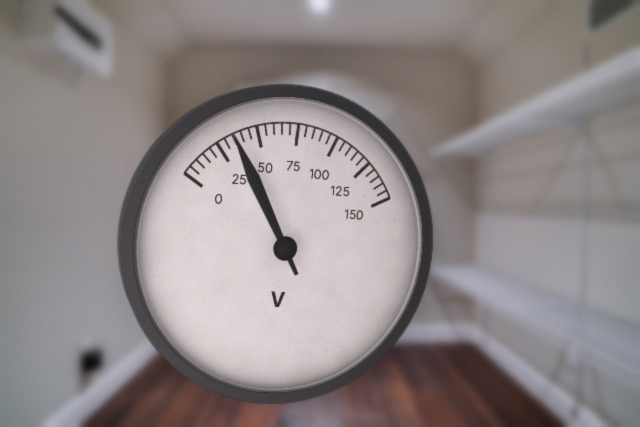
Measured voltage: **35** V
